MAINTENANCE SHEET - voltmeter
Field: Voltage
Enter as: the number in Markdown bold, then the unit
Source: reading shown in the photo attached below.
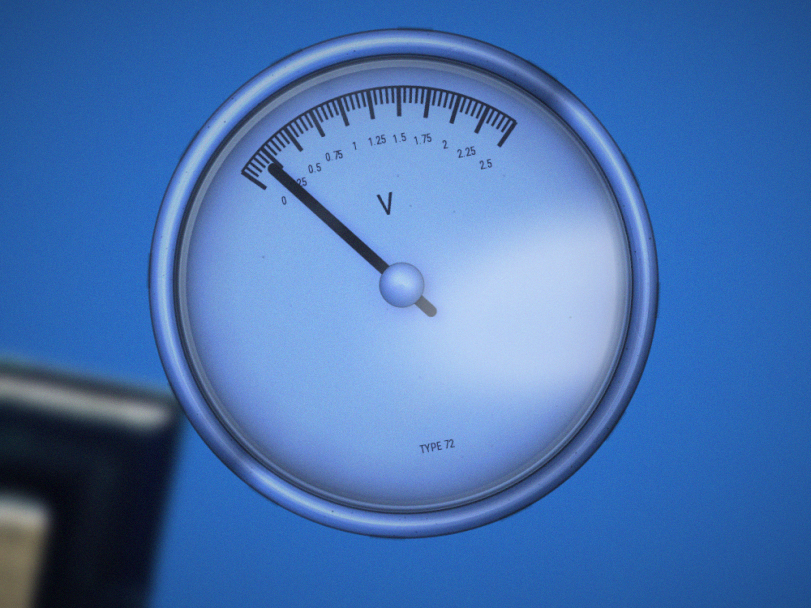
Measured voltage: **0.2** V
